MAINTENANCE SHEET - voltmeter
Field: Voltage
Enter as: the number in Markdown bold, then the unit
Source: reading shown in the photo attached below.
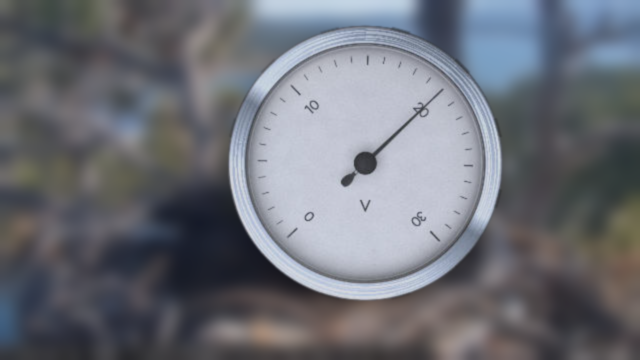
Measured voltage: **20** V
